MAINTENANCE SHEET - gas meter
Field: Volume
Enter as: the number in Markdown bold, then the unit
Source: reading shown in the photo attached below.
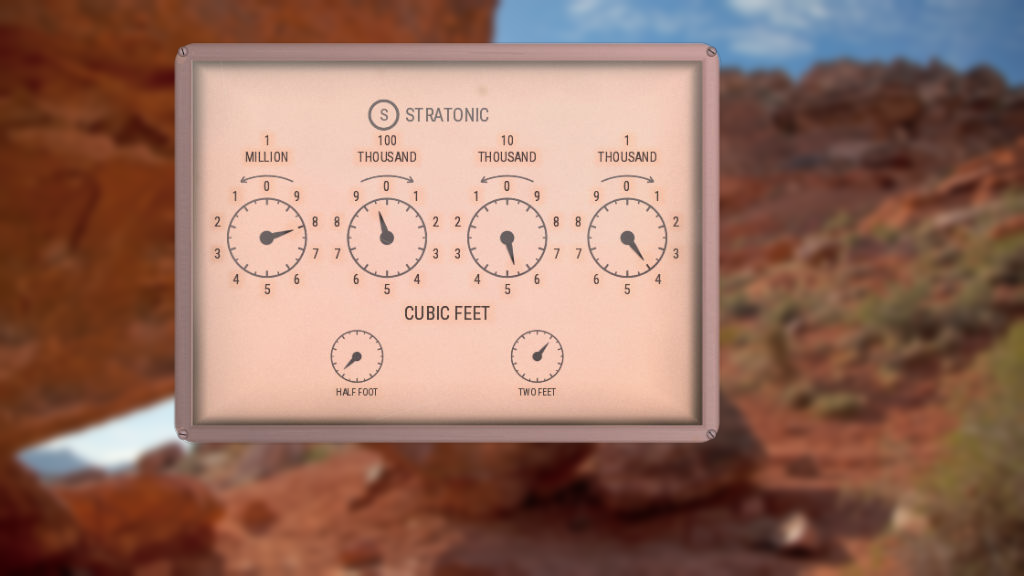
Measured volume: **795400** ft³
